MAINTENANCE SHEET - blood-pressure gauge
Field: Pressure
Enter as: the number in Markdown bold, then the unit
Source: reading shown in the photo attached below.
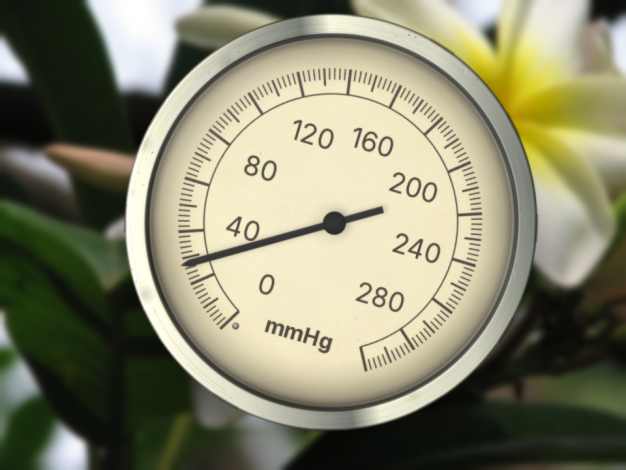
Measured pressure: **28** mmHg
